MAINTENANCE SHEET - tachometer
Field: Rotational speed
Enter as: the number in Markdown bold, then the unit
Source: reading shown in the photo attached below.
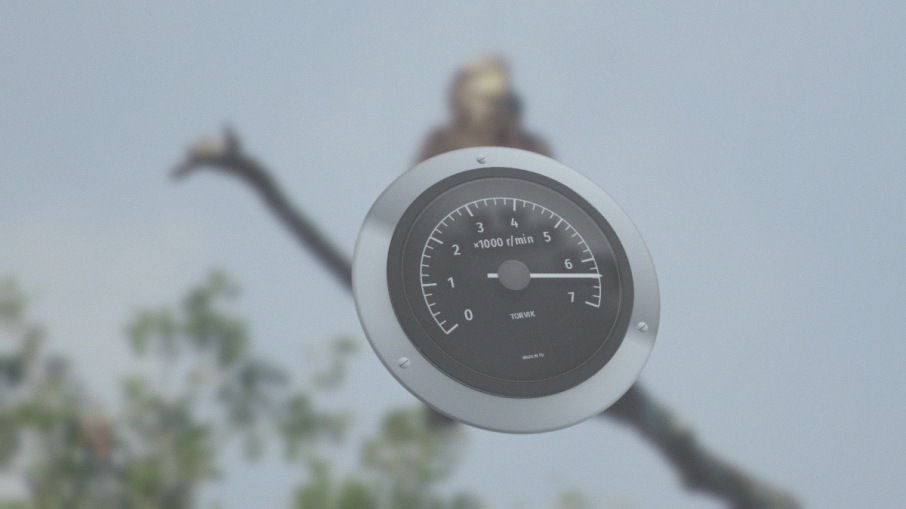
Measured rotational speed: **6400** rpm
